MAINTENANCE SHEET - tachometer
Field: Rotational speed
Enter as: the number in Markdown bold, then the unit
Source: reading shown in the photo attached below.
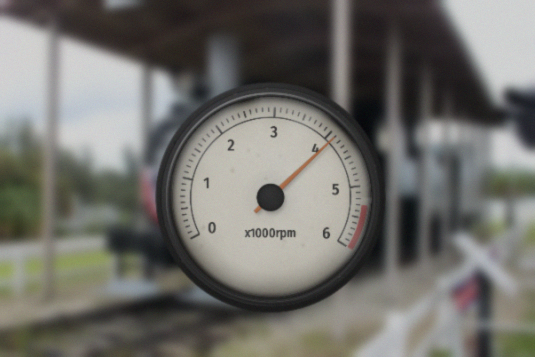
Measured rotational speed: **4100** rpm
